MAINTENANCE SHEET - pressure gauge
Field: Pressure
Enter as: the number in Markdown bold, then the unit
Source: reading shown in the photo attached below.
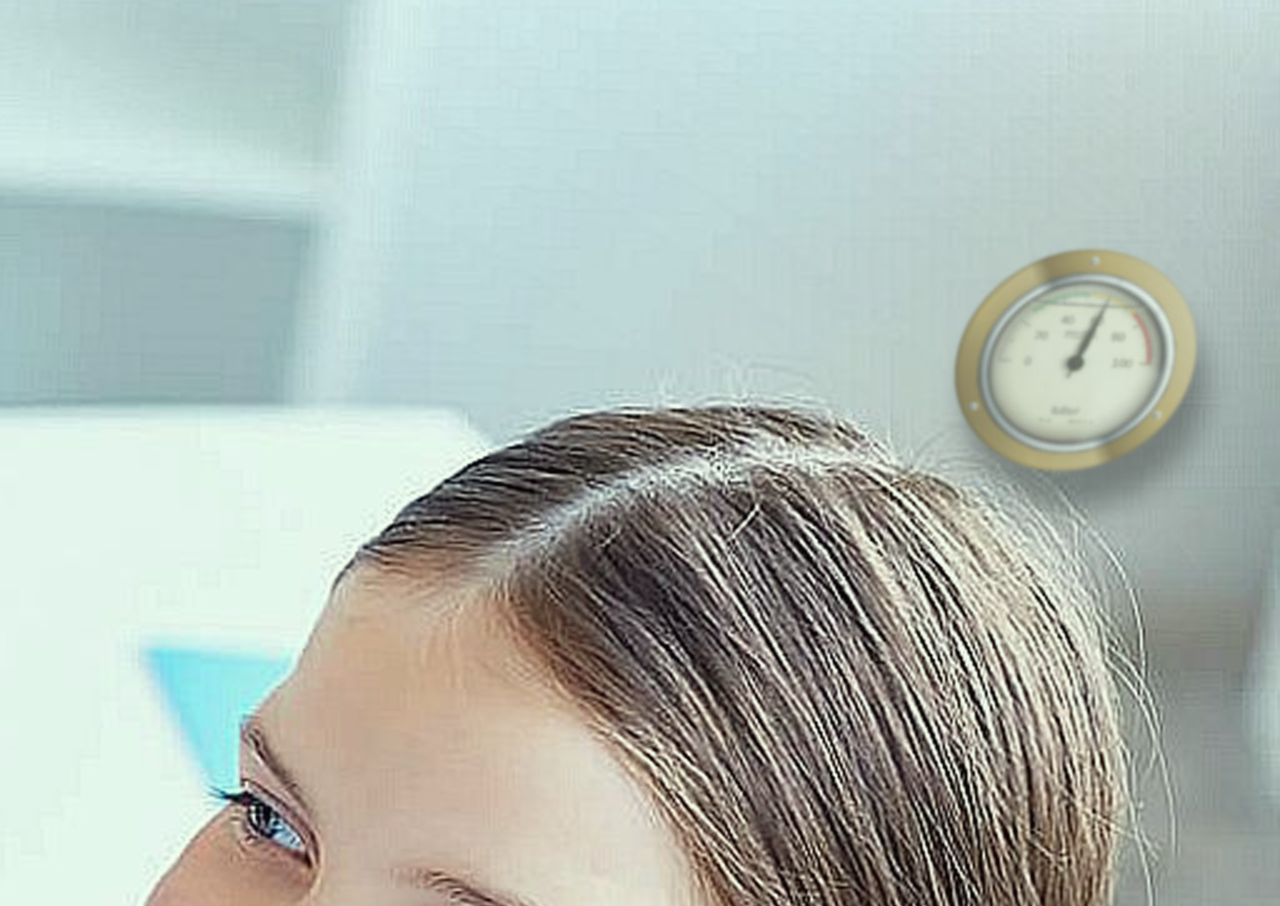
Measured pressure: **60** psi
